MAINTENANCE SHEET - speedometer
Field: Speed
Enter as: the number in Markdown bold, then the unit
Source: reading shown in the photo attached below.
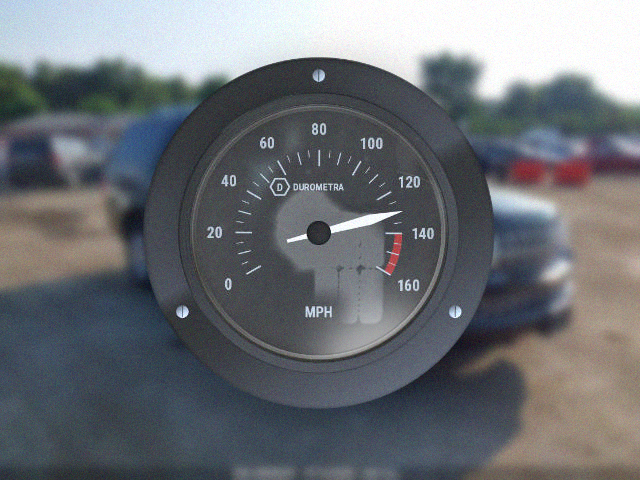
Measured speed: **130** mph
